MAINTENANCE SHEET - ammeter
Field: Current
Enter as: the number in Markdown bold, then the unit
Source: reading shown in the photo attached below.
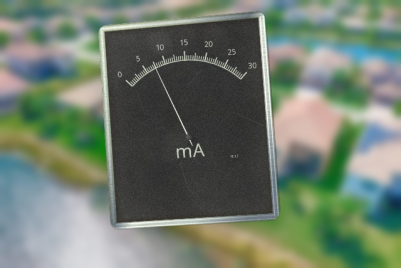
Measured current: **7.5** mA
